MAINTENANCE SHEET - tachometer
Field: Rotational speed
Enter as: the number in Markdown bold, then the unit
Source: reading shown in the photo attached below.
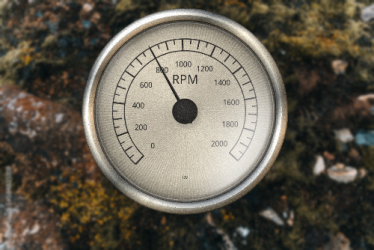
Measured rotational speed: **800** rpm
